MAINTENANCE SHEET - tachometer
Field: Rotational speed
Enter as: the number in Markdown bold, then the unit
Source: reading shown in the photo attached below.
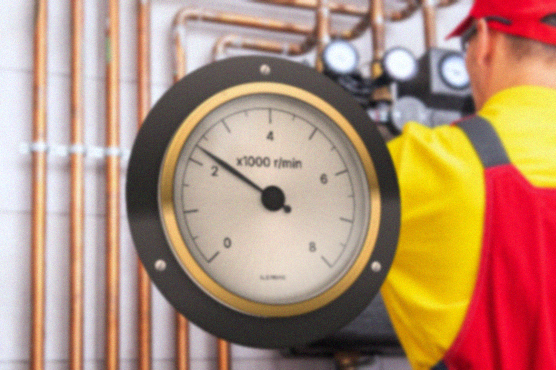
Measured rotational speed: **2250** rpm
